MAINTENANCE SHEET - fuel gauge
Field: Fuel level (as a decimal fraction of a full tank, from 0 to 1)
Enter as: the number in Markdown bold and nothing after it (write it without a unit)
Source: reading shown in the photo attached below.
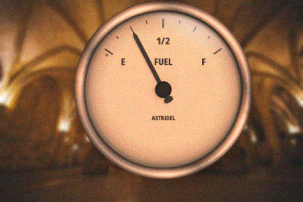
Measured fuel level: **0.25**
